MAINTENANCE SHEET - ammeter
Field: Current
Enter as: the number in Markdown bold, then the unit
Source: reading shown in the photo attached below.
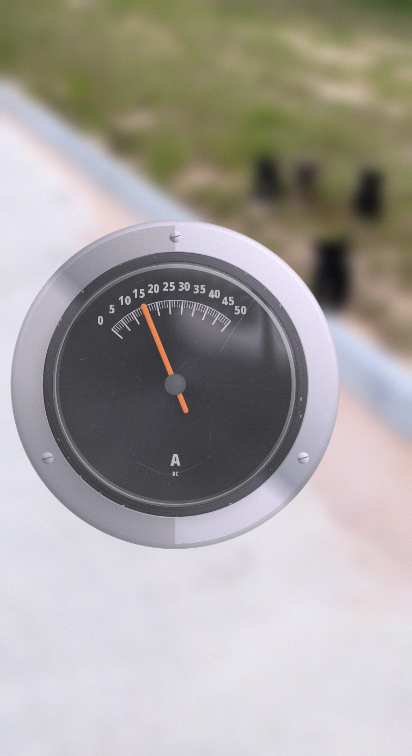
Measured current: **15** A
